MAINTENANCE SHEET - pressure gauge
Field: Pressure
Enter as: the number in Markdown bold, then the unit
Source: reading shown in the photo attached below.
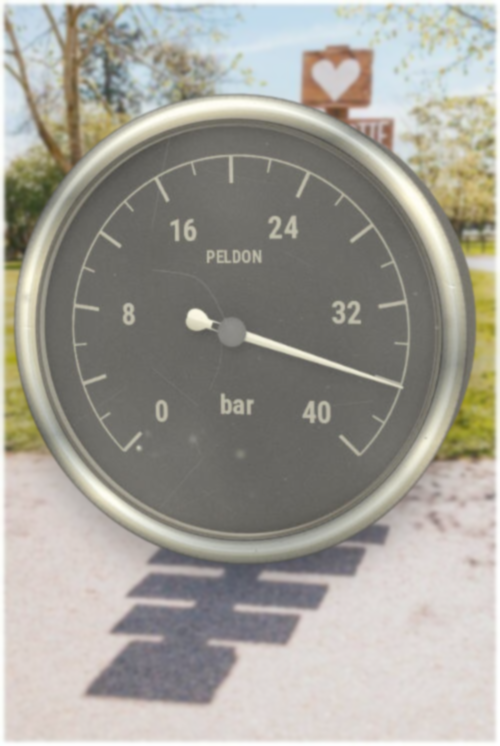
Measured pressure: **36** bar
